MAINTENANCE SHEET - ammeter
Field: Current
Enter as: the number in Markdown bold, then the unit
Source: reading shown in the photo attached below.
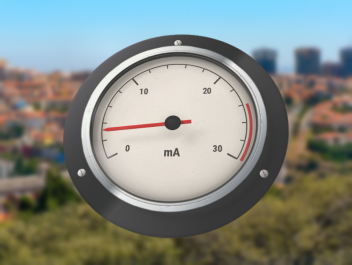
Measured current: **3** mA
